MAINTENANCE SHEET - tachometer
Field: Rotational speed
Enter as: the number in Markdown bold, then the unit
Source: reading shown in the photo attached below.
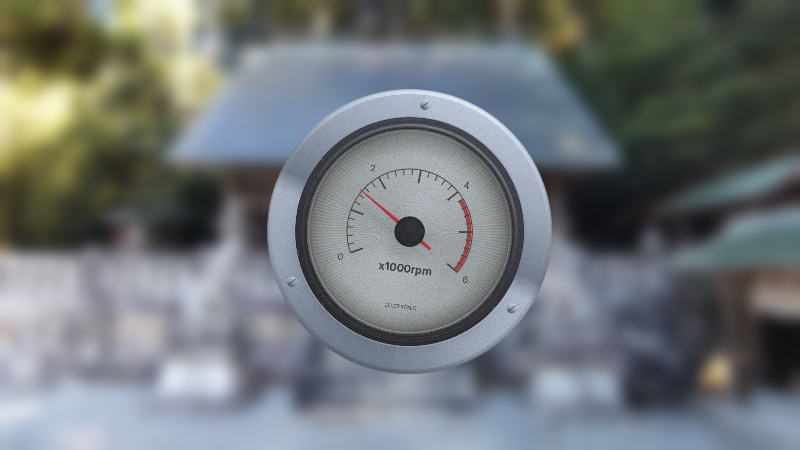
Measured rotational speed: **1500** rpm
